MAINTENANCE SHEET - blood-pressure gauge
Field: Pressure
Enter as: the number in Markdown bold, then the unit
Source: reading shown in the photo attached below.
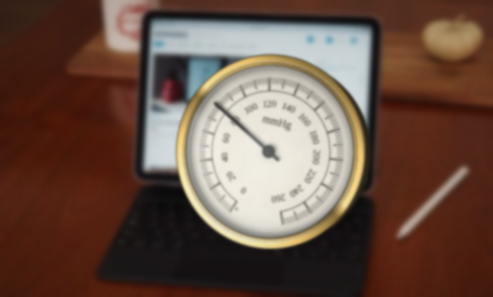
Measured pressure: **80** mmHg
